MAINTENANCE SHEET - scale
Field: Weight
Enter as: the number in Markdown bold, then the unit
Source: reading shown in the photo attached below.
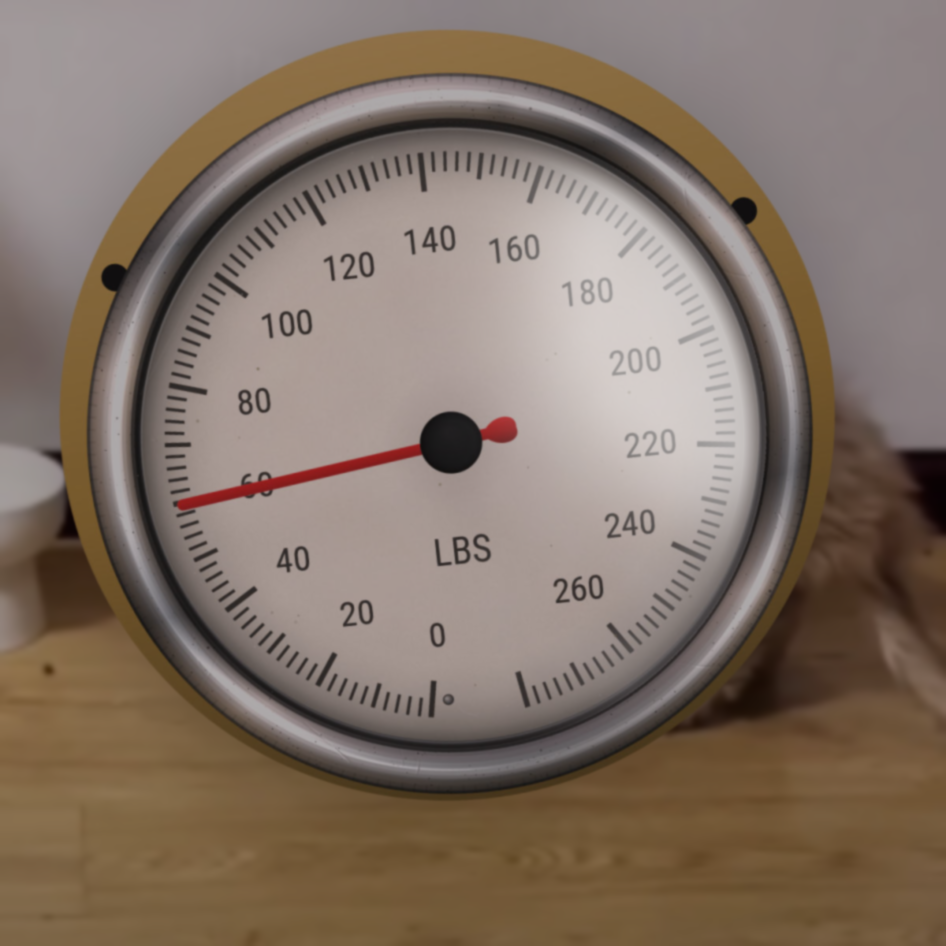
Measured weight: **60** lb
